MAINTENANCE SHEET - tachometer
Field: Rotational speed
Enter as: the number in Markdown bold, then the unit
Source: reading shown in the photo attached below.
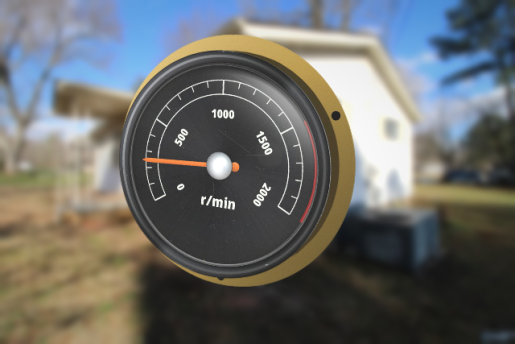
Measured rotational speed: **250** rpm
